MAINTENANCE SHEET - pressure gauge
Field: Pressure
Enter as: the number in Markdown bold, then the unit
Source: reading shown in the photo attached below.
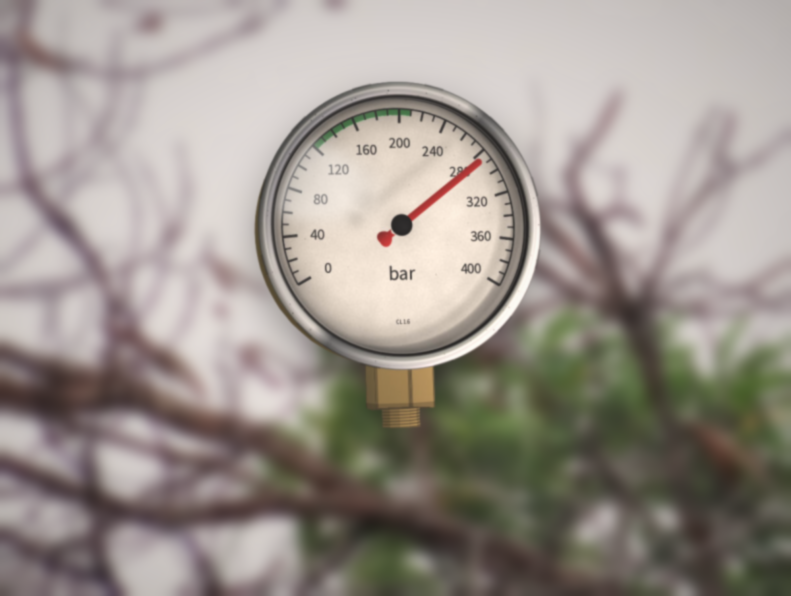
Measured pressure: **285** bar
